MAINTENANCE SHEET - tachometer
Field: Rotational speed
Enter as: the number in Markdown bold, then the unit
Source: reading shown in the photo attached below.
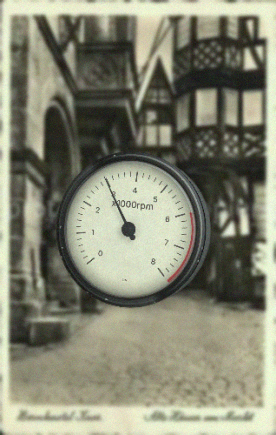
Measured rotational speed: **3000** rpm
